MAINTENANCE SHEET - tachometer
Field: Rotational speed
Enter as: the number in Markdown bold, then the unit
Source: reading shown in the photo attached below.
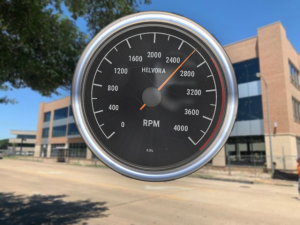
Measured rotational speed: **2600** rpm
